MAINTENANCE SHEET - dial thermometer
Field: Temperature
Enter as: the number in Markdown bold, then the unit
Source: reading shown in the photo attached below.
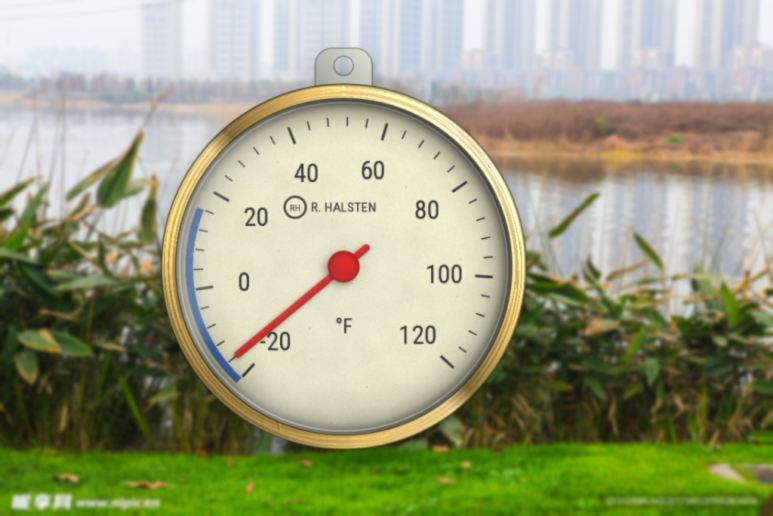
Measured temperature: **-16** °F
